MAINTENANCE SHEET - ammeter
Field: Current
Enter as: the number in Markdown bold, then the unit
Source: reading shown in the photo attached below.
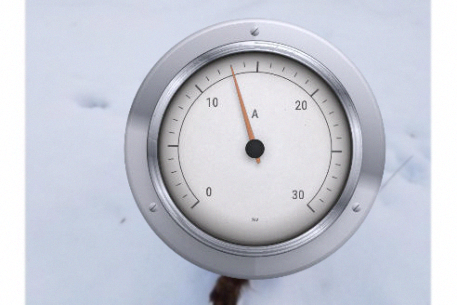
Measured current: **13** A
